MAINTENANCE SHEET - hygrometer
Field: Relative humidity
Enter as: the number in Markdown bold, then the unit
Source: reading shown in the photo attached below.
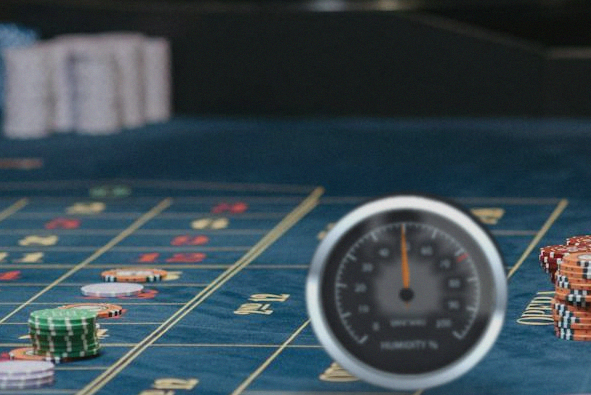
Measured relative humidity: **50** %
